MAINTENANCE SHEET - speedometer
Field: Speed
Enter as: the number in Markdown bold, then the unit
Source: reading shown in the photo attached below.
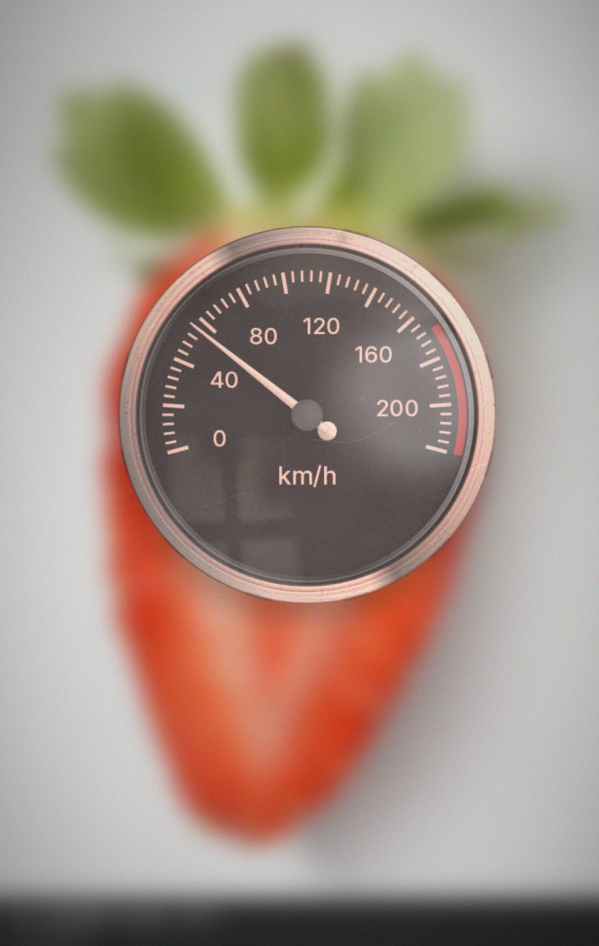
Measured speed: **56** km/h
